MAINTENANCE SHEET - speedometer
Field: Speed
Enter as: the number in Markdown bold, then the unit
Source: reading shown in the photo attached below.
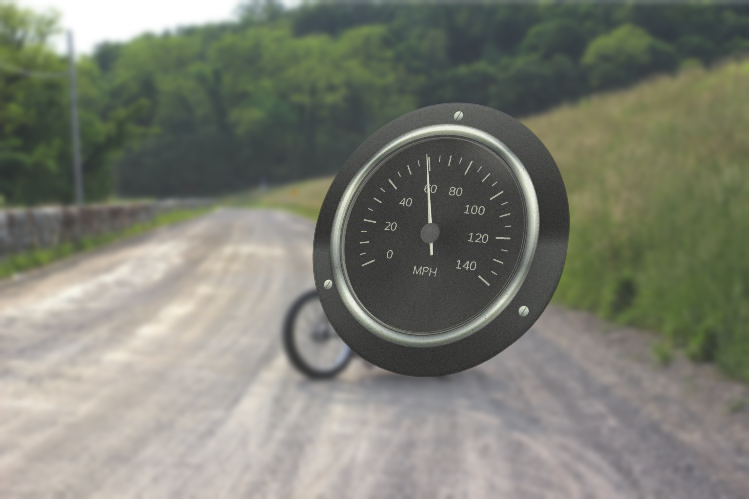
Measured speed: **60** mph
